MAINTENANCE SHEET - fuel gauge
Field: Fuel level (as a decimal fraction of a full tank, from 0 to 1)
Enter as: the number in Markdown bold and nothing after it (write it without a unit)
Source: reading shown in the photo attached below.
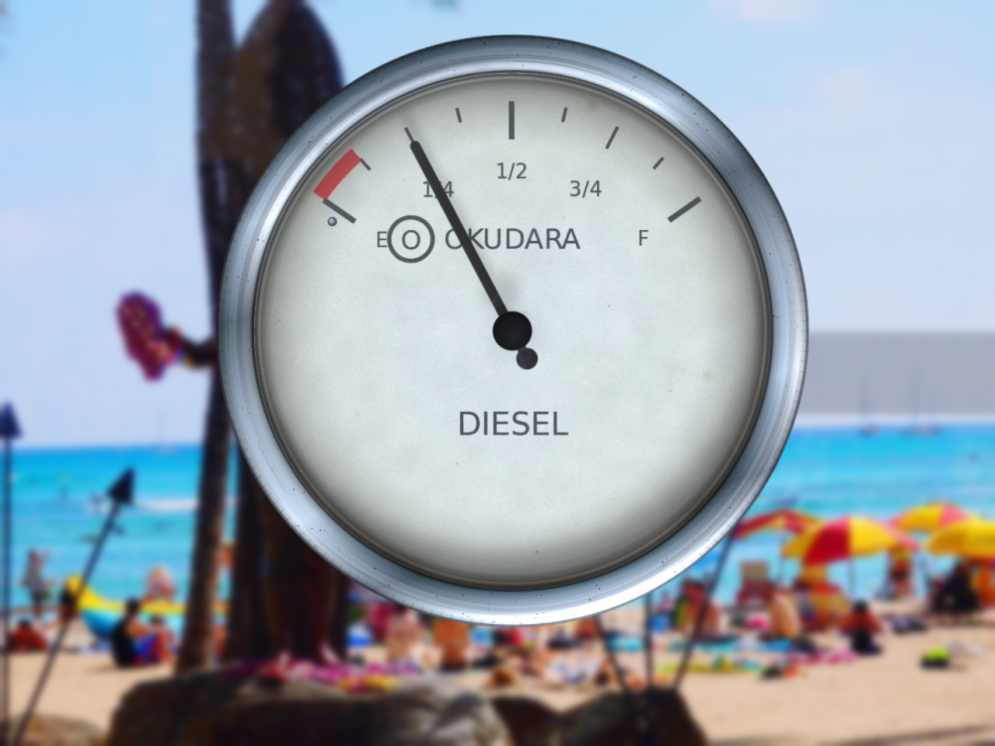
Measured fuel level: **0.25**
